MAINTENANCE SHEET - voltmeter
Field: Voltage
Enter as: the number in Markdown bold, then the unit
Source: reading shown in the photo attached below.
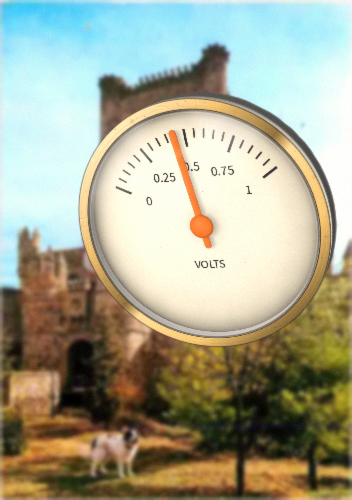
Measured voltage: **0.45** V
